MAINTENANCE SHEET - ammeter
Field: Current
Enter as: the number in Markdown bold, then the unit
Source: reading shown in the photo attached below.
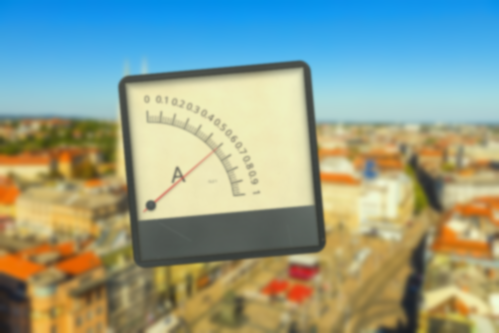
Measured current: **0.6** A
